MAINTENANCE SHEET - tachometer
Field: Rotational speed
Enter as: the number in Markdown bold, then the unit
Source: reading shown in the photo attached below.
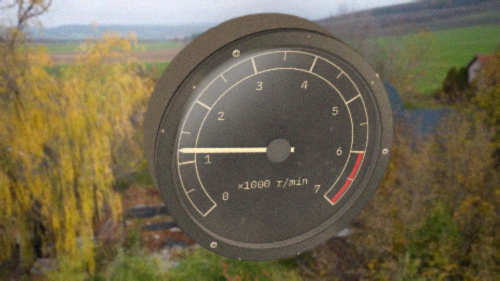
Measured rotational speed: **1250** rpm
